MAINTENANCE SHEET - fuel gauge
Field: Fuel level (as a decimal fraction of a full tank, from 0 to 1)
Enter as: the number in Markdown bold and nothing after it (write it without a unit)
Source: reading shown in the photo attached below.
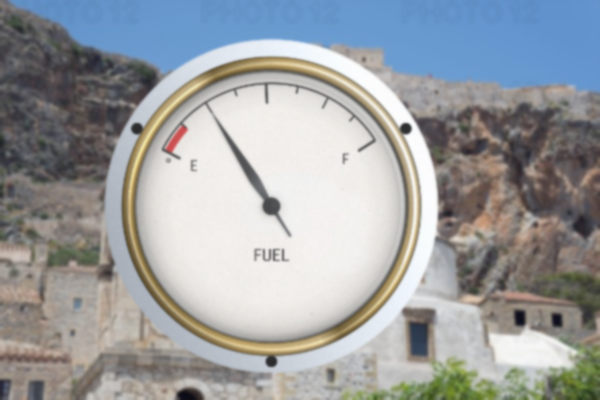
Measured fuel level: **0.25**
